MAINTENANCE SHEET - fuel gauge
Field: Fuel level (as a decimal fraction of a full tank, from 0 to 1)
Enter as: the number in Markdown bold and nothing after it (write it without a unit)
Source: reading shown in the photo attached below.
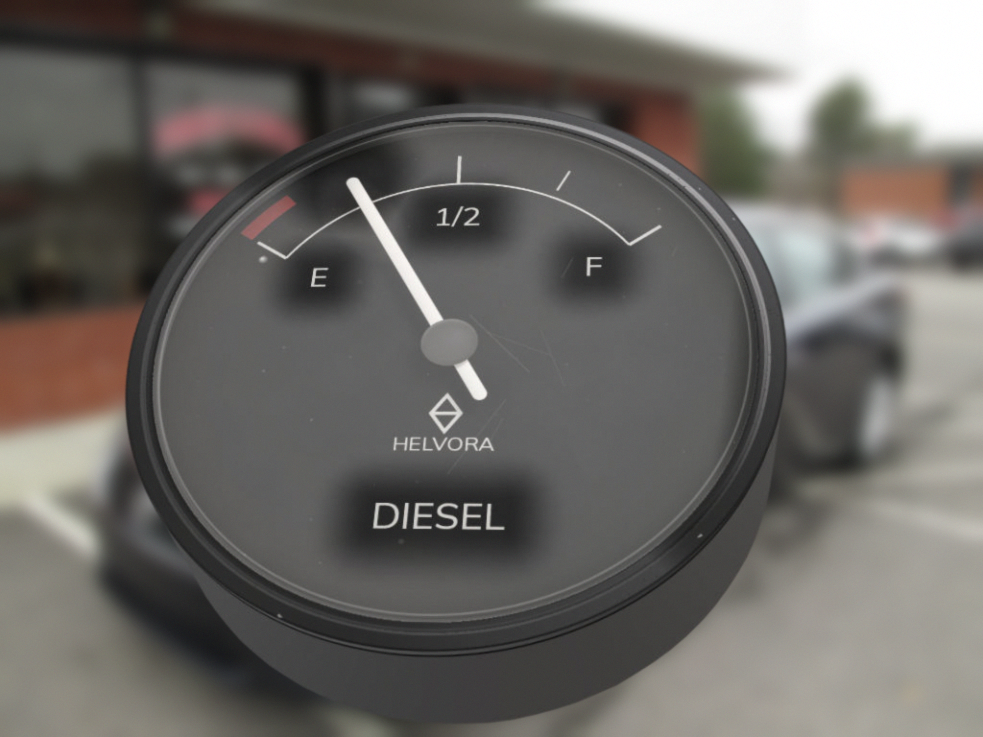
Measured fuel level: **0.25**
